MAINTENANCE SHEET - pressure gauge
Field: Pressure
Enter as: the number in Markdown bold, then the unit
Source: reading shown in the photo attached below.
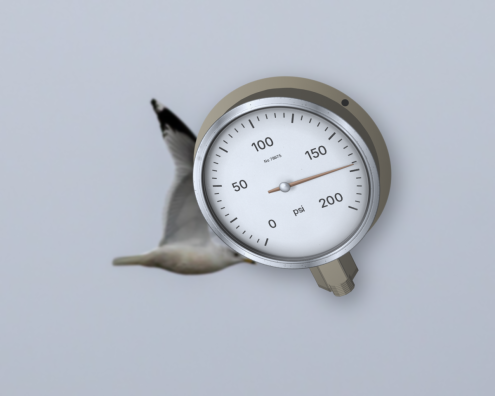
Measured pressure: **170** psi
